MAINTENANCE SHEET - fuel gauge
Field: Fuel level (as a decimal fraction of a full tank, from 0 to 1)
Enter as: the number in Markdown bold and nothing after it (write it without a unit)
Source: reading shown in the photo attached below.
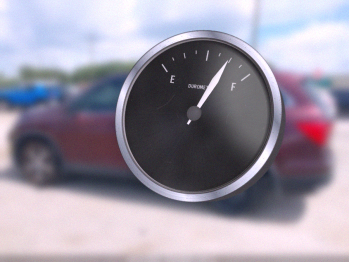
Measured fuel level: **0.75**
